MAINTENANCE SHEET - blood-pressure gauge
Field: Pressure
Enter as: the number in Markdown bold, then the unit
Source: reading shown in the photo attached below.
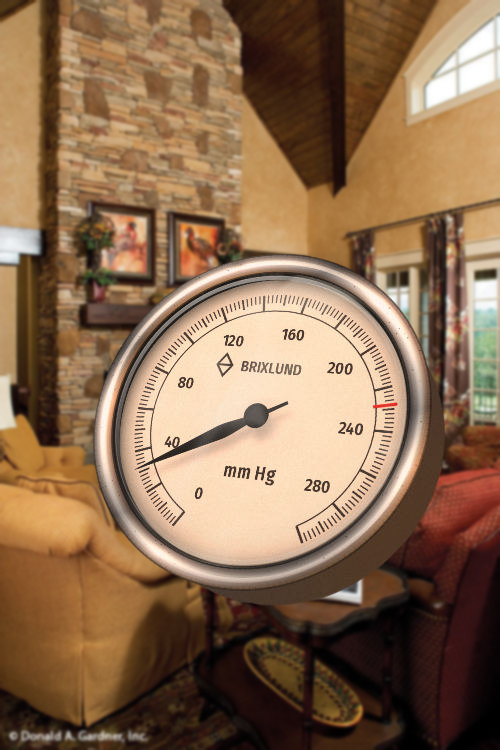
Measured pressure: **30** mmHg
